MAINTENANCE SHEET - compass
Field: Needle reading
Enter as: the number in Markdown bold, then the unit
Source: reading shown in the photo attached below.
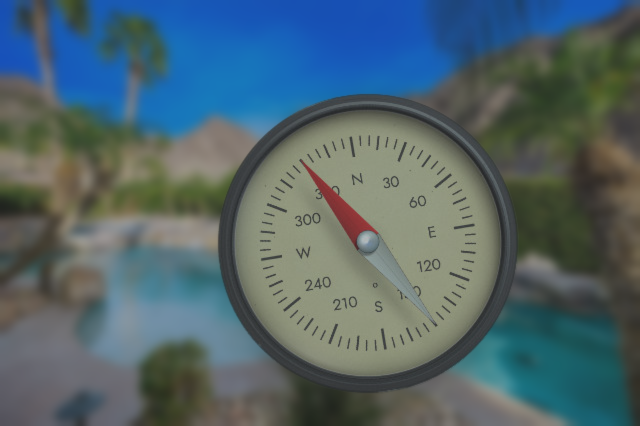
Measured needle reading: **330** °
